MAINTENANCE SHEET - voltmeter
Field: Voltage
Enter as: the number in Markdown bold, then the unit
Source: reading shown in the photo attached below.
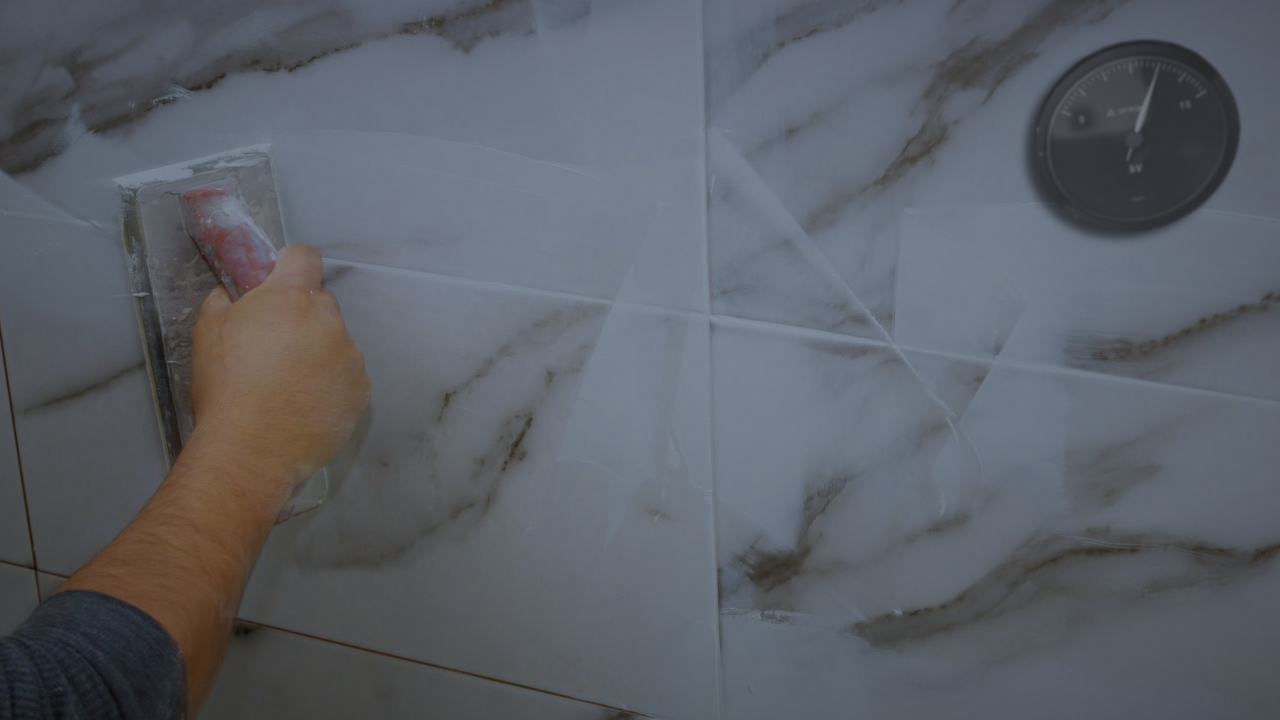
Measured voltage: **10** kV
